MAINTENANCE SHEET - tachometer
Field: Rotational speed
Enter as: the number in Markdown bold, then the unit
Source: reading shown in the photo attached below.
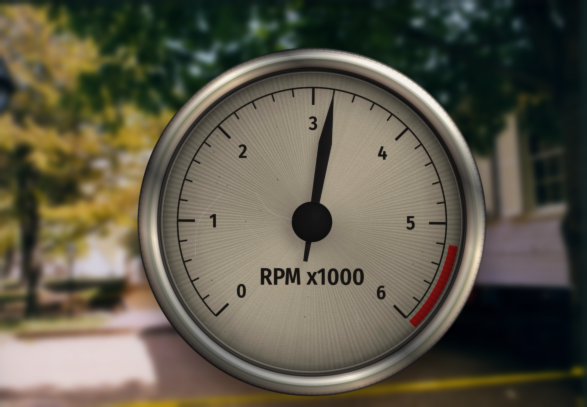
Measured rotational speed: **3200** rpm
